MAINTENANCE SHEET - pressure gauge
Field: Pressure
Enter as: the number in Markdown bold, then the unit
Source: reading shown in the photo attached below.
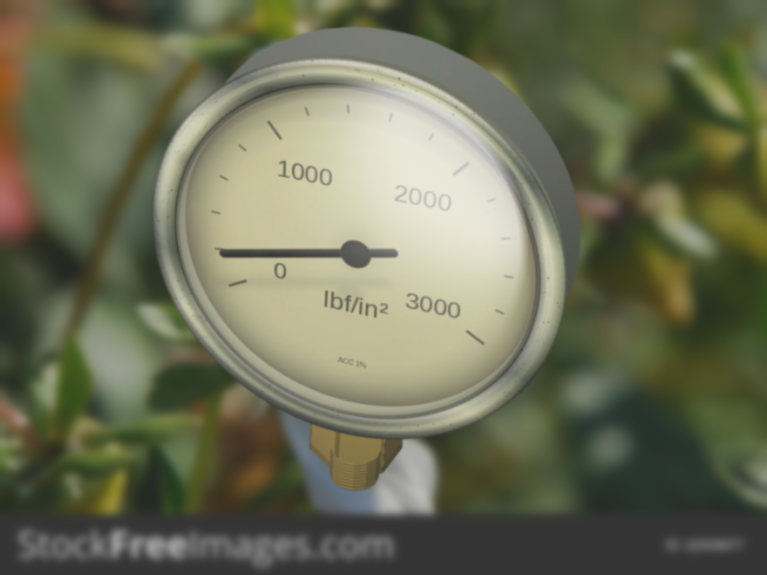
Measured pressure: **200** psi
